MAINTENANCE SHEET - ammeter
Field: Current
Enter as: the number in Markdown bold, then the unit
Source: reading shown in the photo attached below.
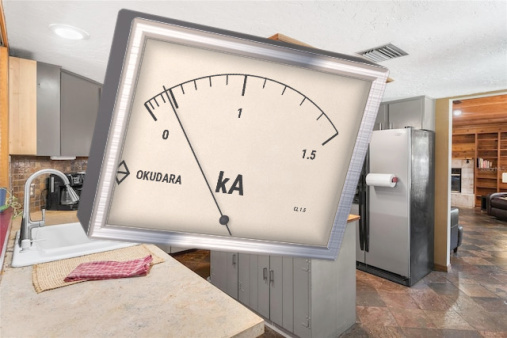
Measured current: **0.45** kA
